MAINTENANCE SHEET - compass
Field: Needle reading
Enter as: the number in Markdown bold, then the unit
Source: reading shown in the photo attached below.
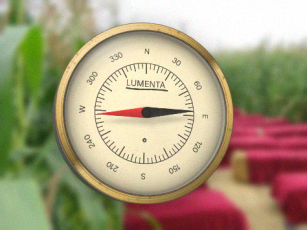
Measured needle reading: **265** °
